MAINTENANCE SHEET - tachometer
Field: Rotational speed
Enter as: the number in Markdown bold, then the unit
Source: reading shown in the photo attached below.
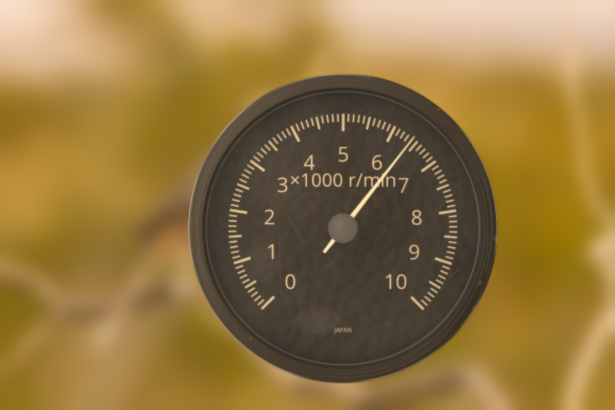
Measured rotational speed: **6400** rpm
